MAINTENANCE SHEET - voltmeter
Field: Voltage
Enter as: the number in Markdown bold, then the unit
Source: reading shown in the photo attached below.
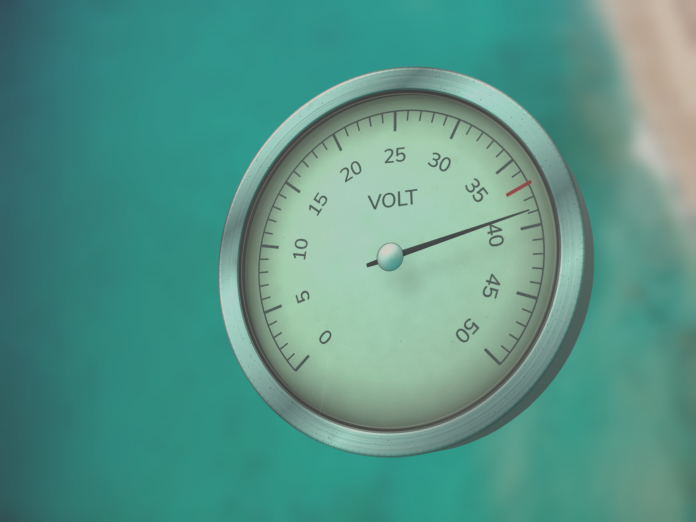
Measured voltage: **39** V
